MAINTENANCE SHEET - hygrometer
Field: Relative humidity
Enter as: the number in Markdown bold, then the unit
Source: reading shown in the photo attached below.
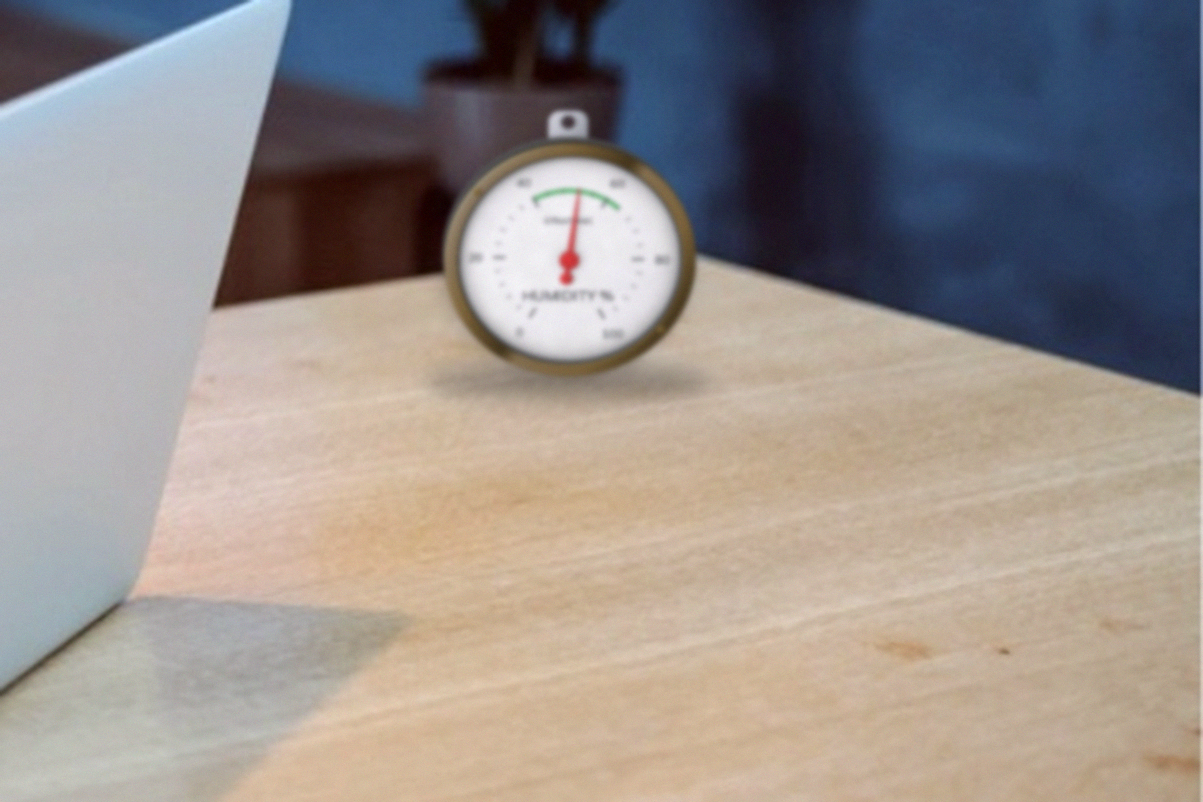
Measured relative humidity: **52** %
